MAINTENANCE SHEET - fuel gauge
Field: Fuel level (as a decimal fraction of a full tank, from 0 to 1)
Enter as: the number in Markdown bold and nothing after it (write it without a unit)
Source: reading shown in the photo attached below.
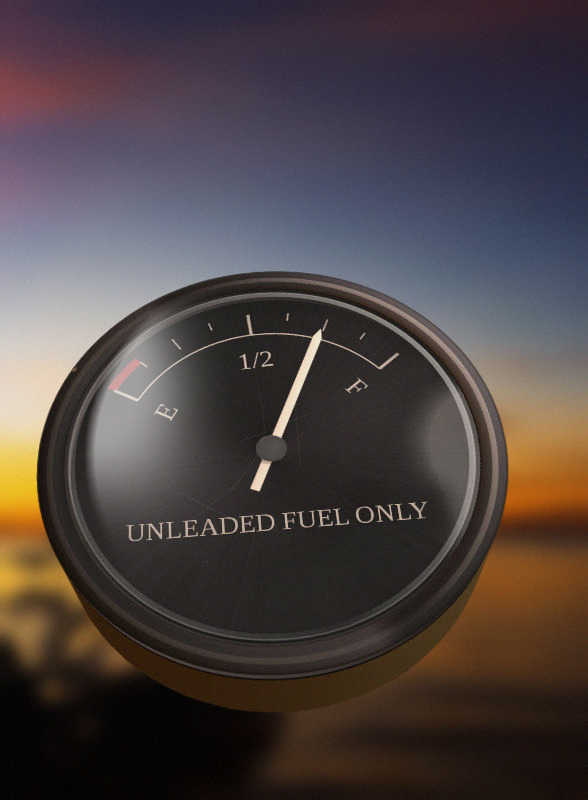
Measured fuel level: **0.75**
